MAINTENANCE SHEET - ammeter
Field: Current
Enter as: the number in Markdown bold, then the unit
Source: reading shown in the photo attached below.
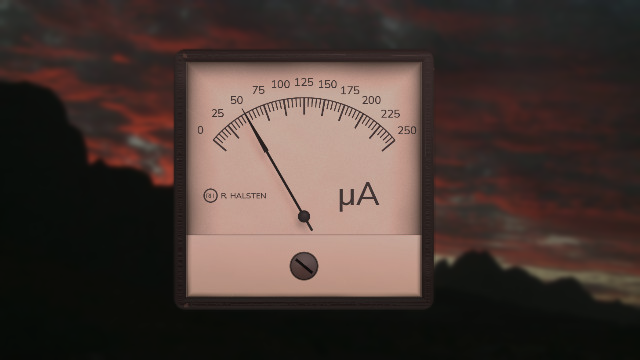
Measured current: **50** µA
